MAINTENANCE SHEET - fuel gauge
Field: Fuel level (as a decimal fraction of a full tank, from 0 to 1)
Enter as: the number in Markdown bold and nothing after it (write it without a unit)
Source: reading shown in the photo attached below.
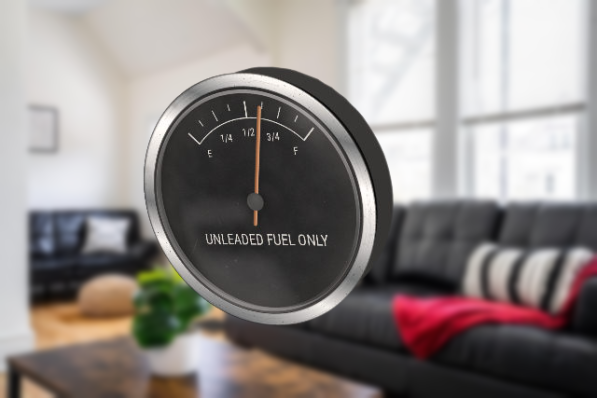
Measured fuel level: **0.625**
